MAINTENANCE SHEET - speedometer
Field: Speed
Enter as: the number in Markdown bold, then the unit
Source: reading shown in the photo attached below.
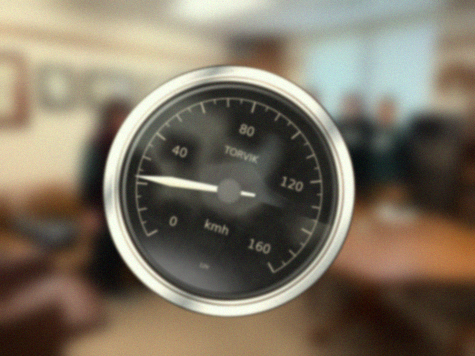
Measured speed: **22.5** km/h
